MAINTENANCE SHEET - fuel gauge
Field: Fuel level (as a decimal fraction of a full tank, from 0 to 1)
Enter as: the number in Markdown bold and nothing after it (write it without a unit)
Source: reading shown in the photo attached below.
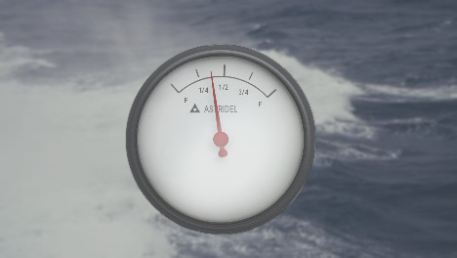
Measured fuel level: **0.375**
